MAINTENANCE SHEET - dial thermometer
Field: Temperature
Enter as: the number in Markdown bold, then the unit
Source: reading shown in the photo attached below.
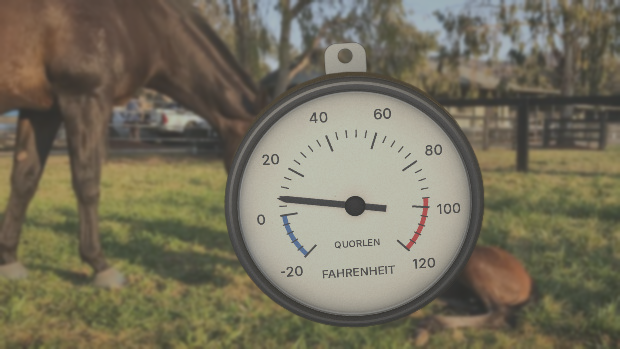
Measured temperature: **8** °F
